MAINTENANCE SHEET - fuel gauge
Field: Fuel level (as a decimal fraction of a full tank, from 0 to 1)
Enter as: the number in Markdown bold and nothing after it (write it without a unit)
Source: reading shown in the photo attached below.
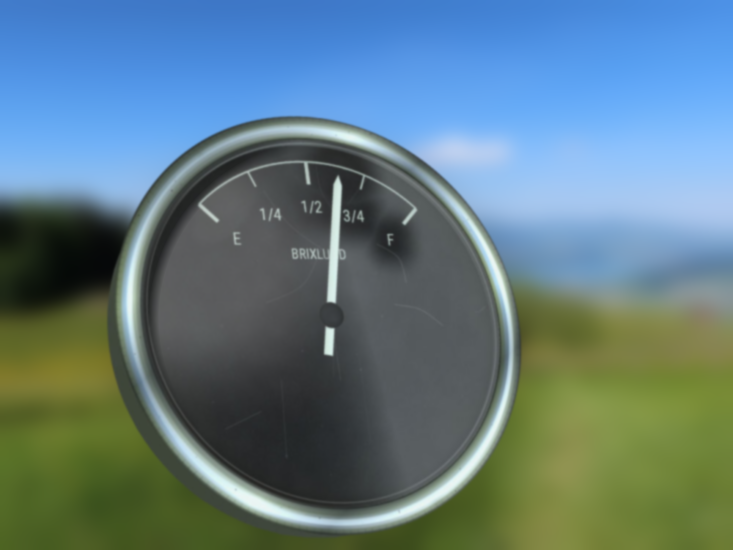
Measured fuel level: **0.625**
